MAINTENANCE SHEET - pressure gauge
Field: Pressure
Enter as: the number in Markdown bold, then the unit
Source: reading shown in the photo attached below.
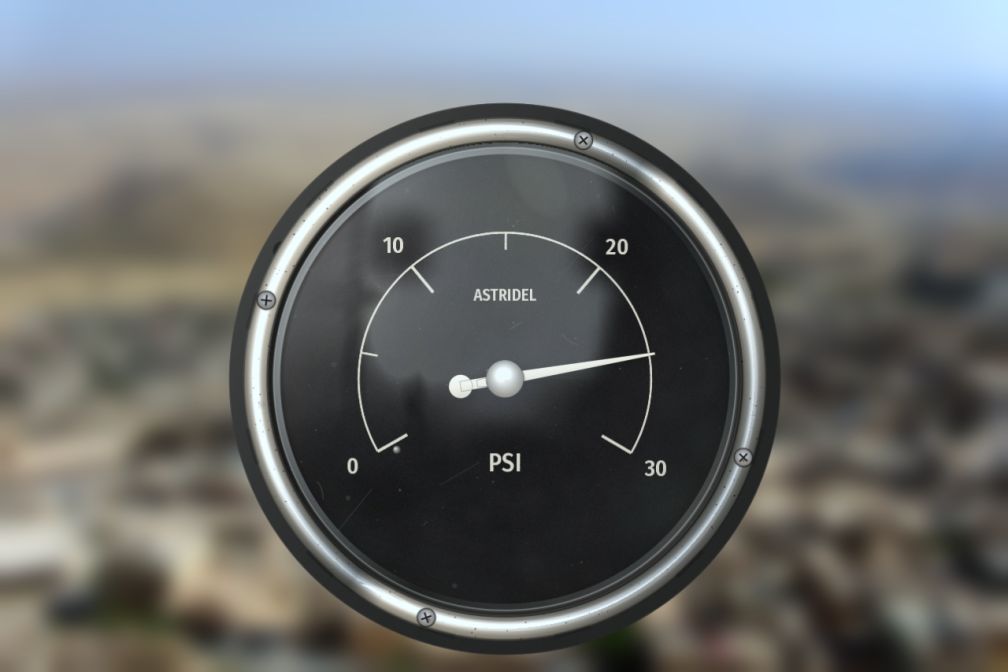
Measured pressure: **25** psi
